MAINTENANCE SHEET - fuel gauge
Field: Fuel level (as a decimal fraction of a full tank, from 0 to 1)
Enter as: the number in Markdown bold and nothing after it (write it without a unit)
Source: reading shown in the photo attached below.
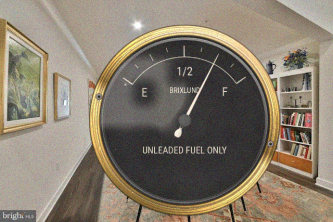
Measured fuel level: **0.75**
